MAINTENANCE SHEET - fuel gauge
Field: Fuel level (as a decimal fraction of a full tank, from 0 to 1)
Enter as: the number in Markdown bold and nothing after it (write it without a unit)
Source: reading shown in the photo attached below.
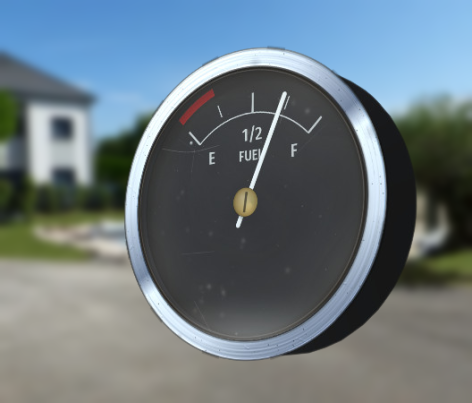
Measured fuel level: **0.75**
